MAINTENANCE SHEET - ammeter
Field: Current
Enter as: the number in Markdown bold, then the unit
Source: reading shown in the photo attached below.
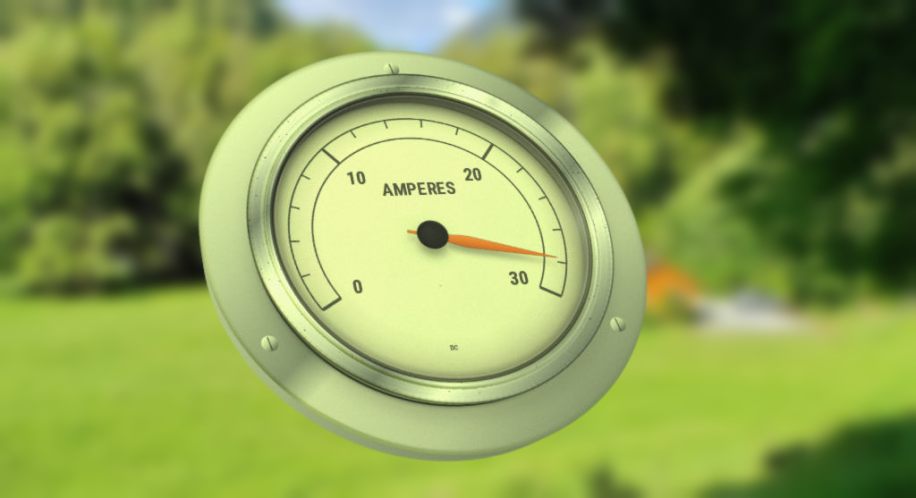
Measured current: **28** A
